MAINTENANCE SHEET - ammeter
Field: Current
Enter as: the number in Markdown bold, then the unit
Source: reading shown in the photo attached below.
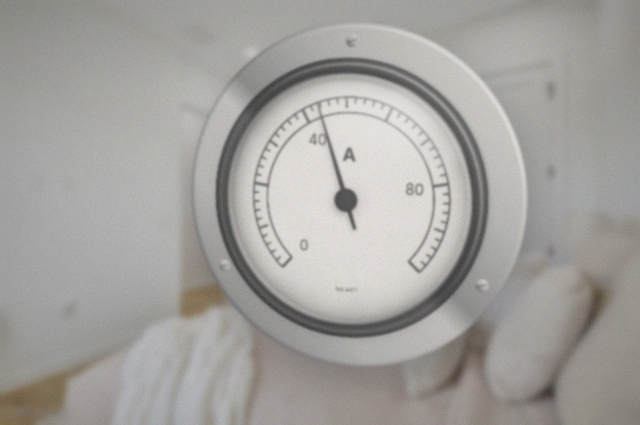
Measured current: **44** A
